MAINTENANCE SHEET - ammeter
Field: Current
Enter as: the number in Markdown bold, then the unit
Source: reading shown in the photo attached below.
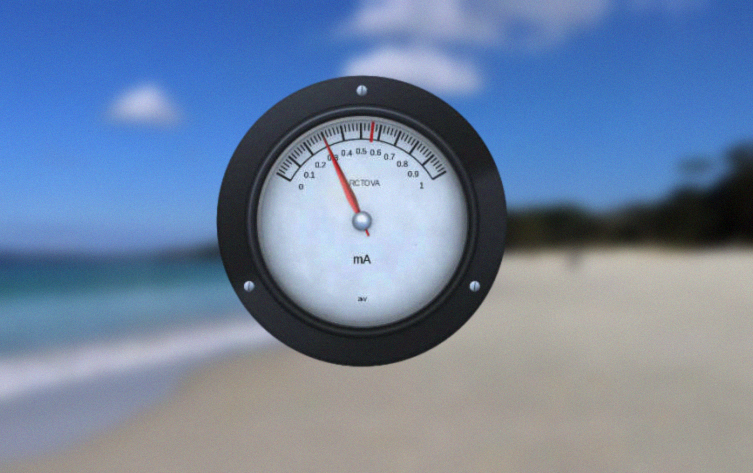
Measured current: **0.3** mA
